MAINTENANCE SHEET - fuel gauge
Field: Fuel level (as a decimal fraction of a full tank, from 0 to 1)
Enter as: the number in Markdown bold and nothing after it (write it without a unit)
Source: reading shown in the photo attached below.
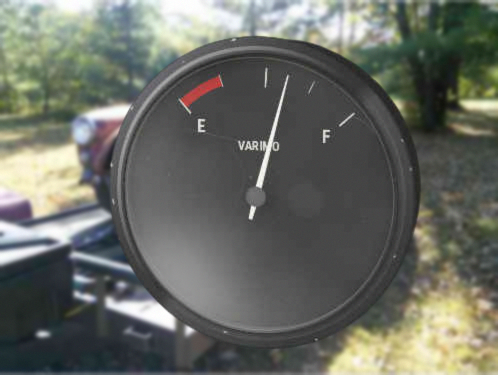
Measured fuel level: **0.625**
